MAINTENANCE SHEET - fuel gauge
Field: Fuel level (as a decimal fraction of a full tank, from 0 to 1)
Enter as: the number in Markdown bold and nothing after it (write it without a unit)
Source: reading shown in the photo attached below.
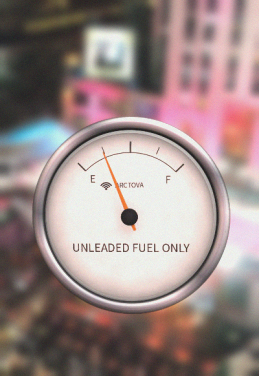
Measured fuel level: **0.25**
